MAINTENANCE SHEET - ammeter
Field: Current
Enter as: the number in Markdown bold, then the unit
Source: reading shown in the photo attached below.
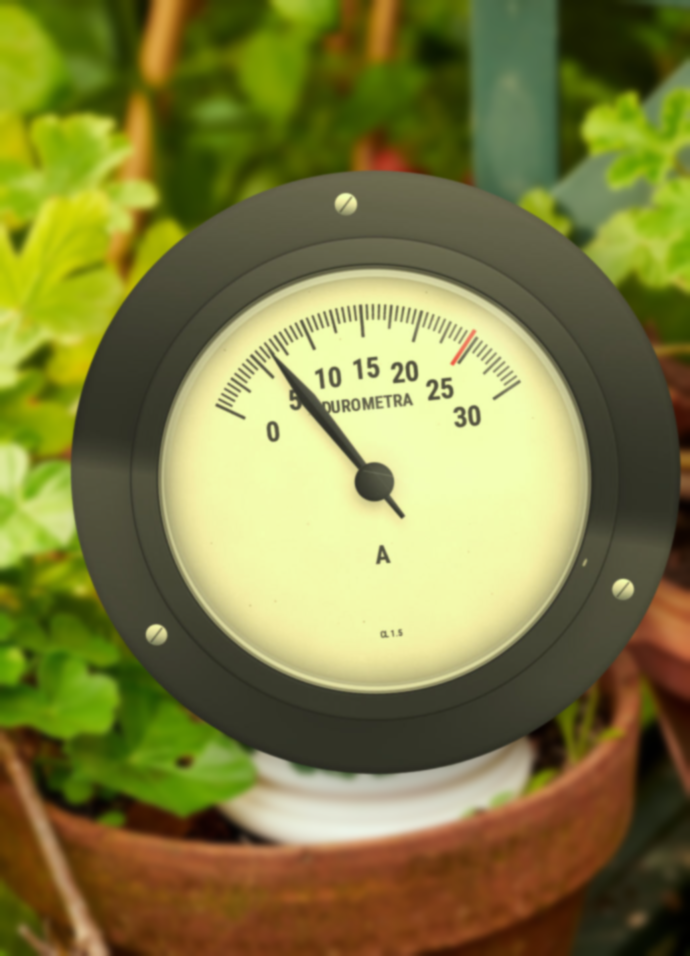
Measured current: **6.5** A
